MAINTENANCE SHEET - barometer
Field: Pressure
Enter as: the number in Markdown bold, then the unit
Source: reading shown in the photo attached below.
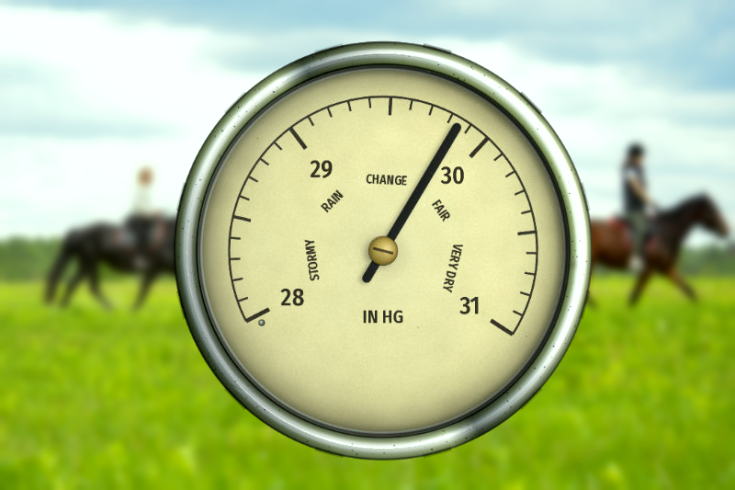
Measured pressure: **29.85** inHg
